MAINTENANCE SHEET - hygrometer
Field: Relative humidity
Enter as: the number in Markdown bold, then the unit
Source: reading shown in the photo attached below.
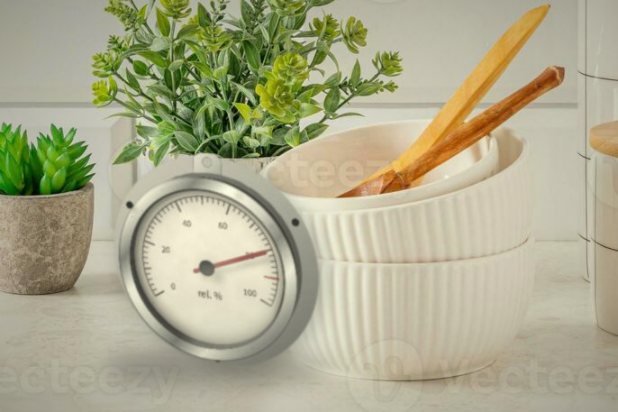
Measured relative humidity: **80** %
